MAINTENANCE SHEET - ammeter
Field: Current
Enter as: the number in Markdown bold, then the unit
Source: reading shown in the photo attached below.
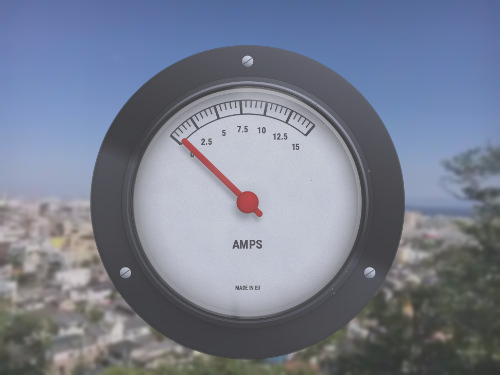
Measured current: **0.5** A
